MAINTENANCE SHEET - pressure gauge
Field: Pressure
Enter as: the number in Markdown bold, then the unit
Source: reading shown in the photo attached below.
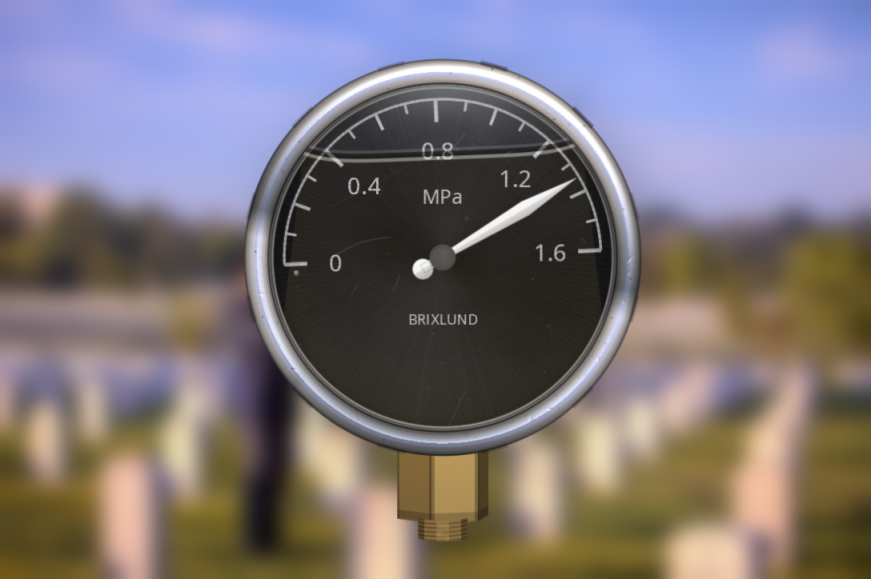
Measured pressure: **1.35** MPa
